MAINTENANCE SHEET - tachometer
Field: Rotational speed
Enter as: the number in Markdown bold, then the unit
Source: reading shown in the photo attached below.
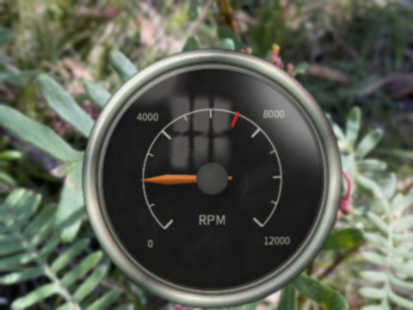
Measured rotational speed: **2000** rpm
